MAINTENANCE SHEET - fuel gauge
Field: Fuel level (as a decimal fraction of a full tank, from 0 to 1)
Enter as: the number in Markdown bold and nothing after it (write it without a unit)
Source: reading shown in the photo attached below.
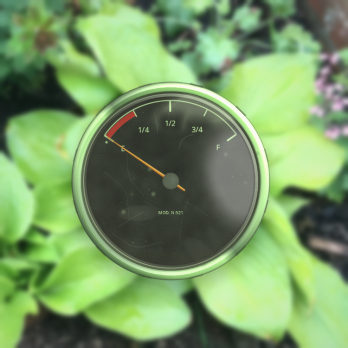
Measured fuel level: **0**
